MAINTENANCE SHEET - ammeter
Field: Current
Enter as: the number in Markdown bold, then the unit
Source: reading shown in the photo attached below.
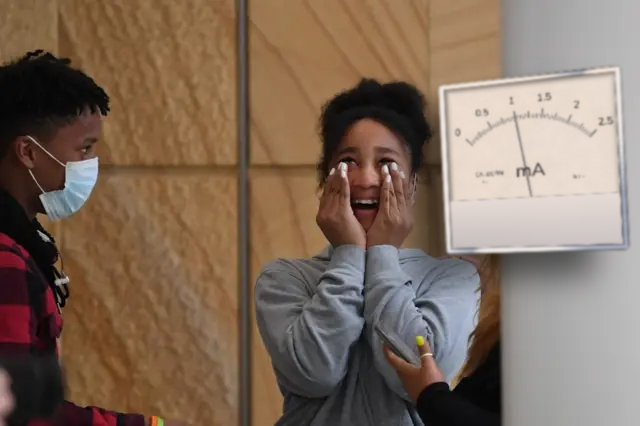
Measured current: **1** mA
